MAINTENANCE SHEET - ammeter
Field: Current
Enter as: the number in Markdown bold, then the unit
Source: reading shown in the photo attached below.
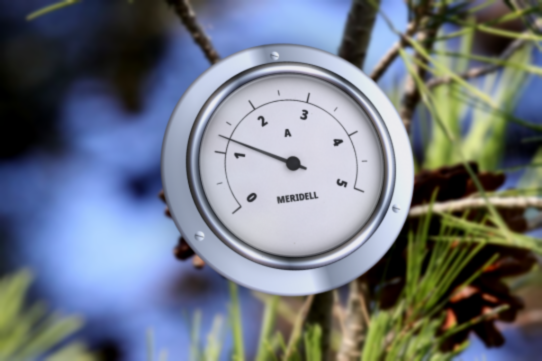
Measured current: **1.25** A
